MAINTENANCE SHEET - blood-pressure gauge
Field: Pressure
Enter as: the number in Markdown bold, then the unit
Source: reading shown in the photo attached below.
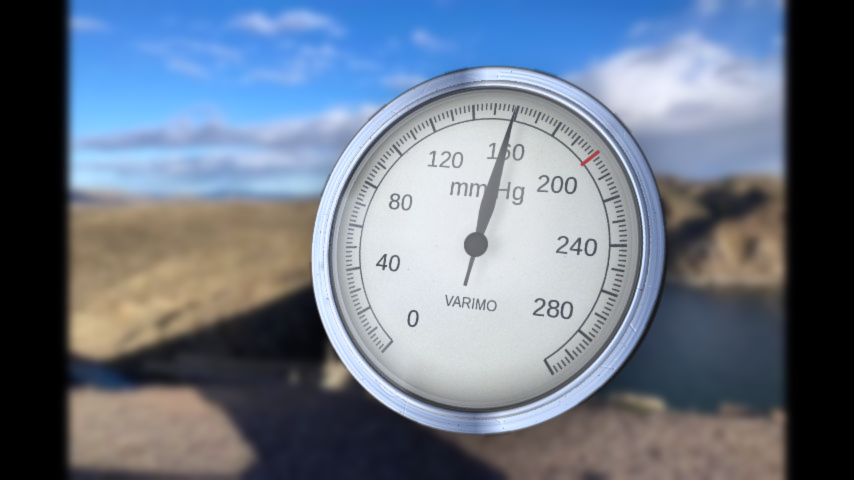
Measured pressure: **160** mmHg
